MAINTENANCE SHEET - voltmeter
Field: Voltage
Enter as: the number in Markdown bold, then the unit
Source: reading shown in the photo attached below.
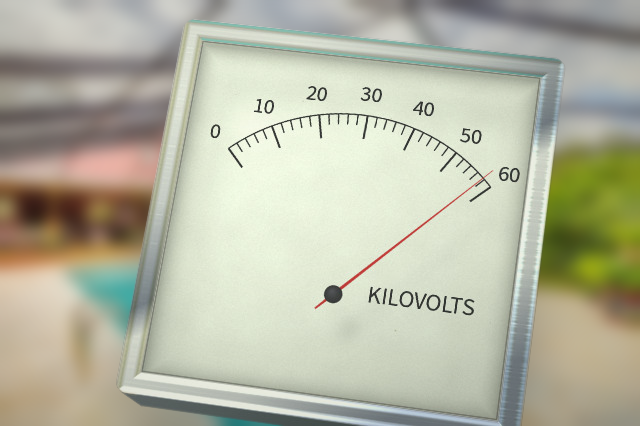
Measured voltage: **58** kV
